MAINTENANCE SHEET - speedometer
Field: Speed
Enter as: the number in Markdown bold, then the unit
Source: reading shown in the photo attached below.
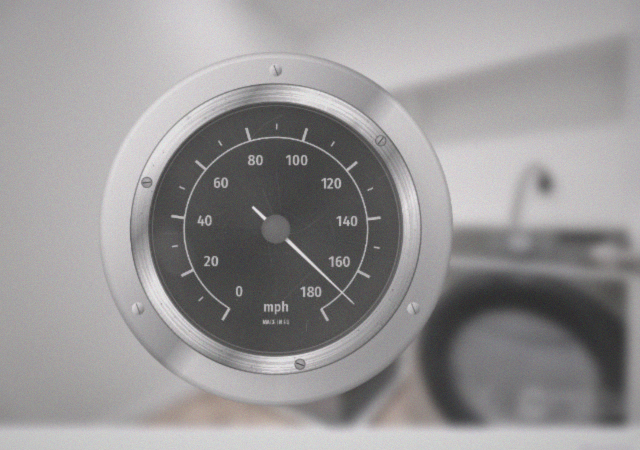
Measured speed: **170** mph
